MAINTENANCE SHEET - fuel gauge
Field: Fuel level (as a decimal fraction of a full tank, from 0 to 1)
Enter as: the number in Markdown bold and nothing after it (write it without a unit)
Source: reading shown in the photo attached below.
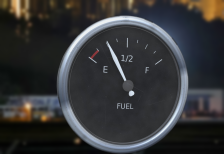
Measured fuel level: **0.25**
